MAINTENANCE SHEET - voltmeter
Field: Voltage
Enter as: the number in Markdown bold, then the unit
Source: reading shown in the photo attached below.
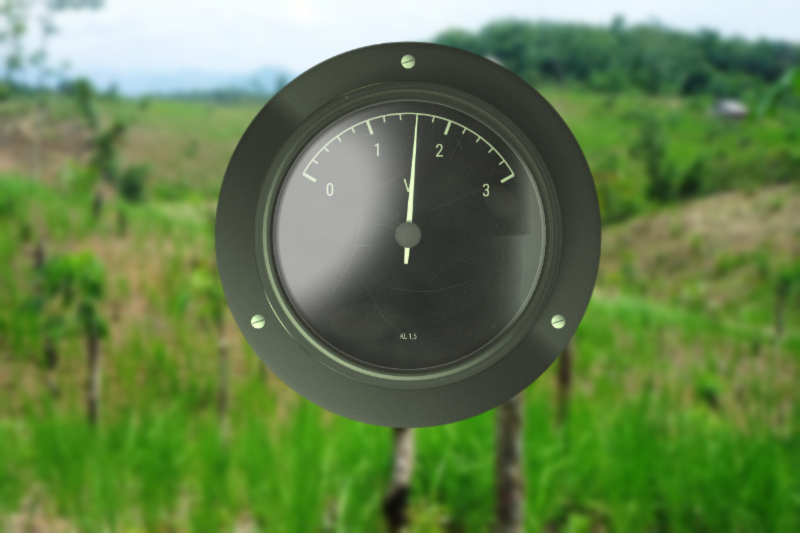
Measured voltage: **1.6** V
